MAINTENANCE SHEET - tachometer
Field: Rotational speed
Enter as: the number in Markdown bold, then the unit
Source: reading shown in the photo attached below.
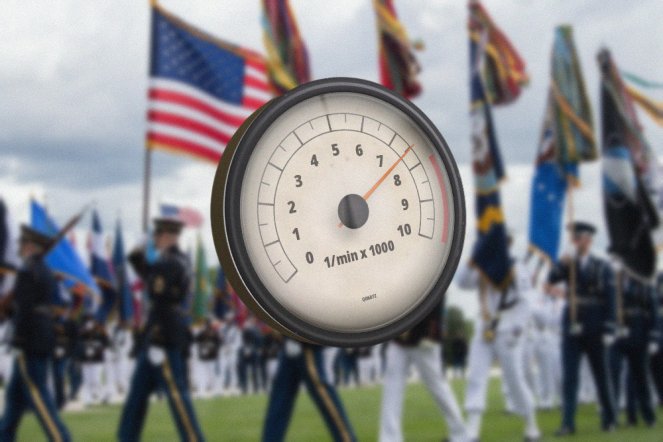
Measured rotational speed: **7500** rpm
